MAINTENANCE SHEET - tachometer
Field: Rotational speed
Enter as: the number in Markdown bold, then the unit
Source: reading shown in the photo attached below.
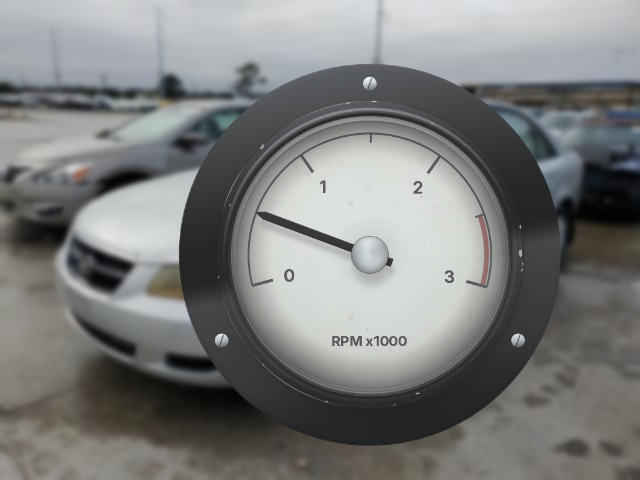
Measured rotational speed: **500** rpm
